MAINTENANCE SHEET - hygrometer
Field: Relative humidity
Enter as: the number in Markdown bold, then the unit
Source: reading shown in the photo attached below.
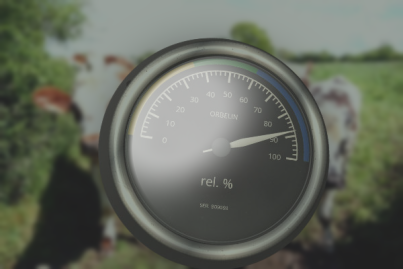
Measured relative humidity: **88** %
